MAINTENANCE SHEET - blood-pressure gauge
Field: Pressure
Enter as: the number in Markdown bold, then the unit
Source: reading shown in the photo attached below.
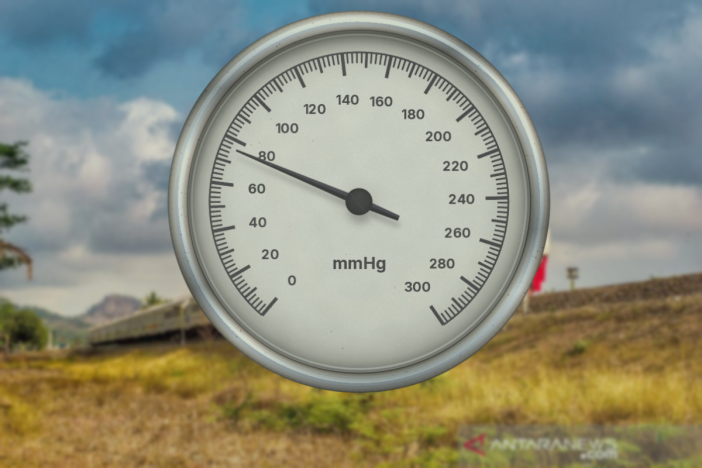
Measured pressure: **76** mmHg
